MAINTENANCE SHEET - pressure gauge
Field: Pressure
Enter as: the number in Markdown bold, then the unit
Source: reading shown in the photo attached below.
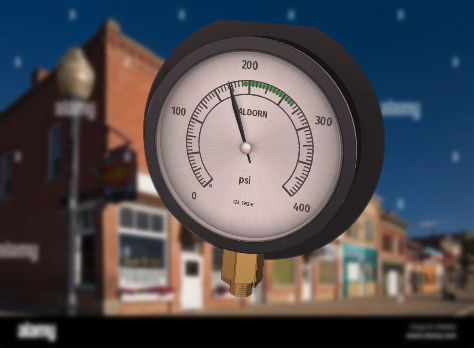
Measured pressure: **175** psi
